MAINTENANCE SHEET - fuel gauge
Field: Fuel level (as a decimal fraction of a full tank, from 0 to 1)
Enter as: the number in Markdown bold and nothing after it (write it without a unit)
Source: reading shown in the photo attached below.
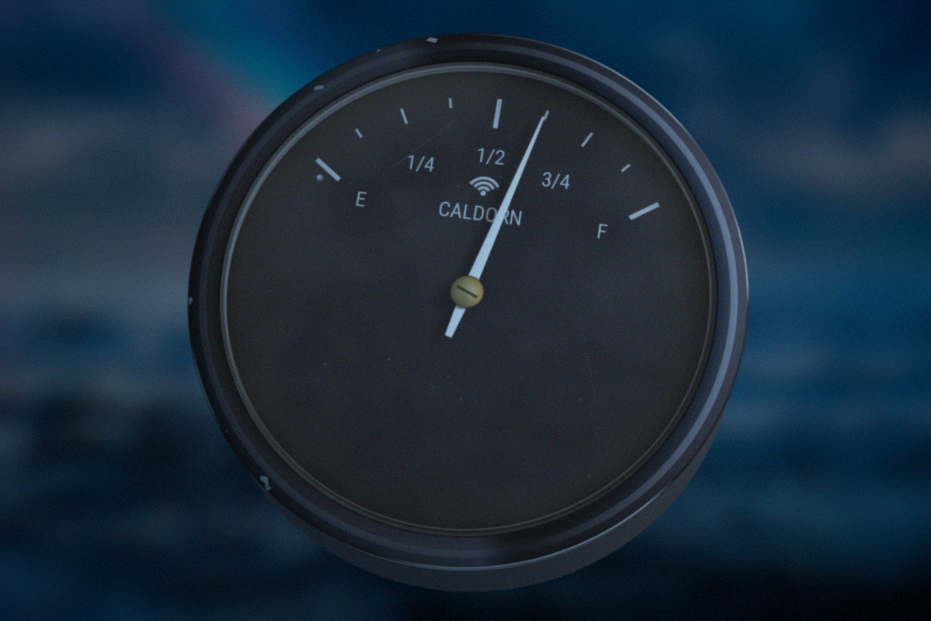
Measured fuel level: **0.625**
